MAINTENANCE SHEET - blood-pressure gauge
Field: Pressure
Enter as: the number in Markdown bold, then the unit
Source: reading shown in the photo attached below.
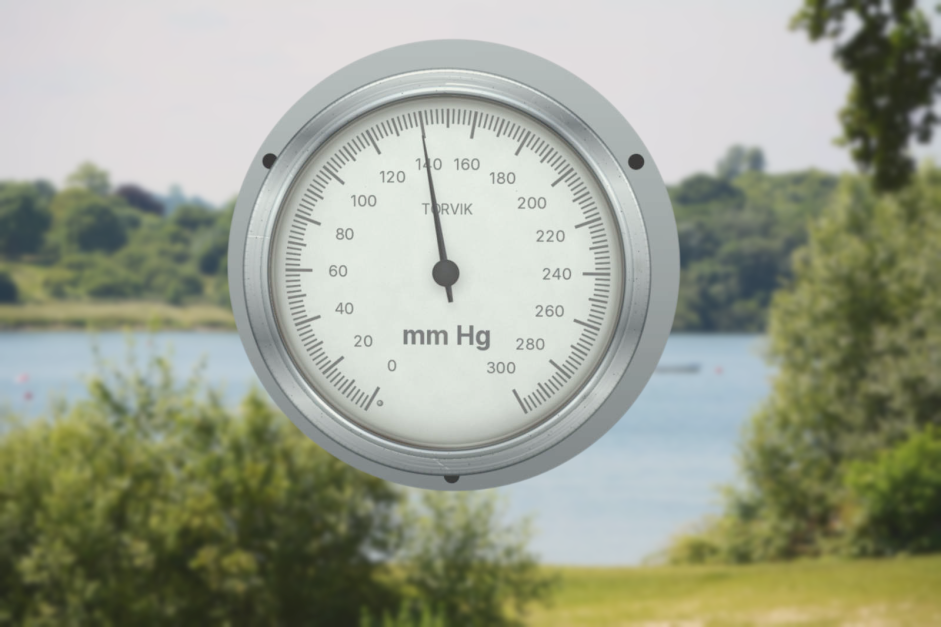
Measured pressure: **140** mmHg
